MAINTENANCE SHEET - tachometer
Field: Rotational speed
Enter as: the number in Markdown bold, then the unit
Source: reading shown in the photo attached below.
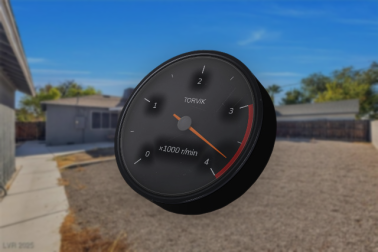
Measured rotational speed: **3750** rpm
